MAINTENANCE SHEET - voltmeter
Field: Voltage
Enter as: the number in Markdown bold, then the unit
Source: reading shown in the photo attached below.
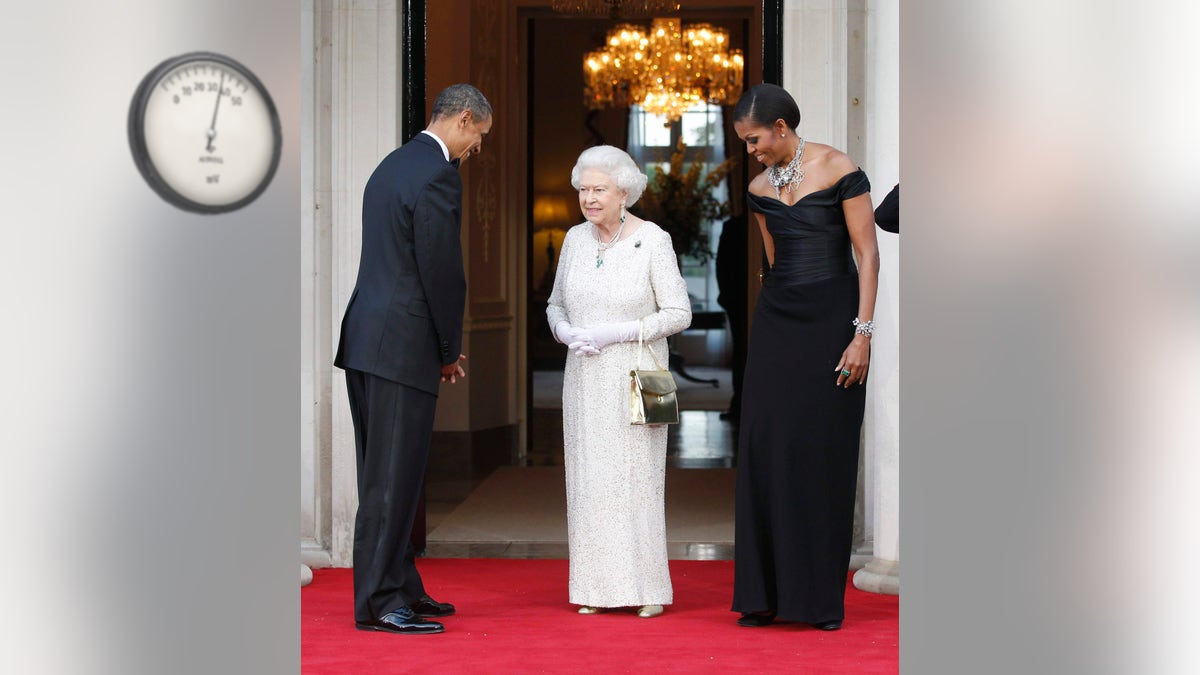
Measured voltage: **35** mV
